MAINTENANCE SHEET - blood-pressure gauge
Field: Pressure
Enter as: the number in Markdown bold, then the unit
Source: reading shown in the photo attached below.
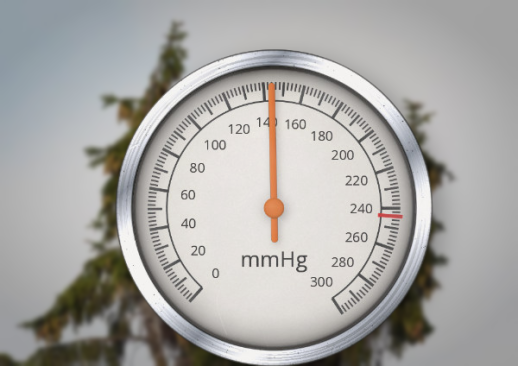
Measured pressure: **144** mmHg
